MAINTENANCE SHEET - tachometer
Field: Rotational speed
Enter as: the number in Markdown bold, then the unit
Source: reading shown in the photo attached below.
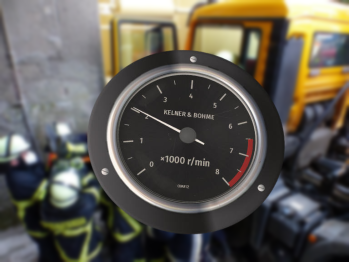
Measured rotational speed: **2000** rpm
